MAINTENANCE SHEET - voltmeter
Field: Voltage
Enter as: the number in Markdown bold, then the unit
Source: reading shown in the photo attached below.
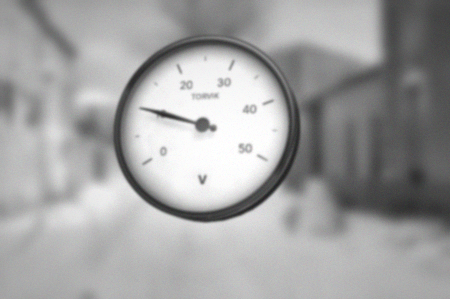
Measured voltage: **10** V
